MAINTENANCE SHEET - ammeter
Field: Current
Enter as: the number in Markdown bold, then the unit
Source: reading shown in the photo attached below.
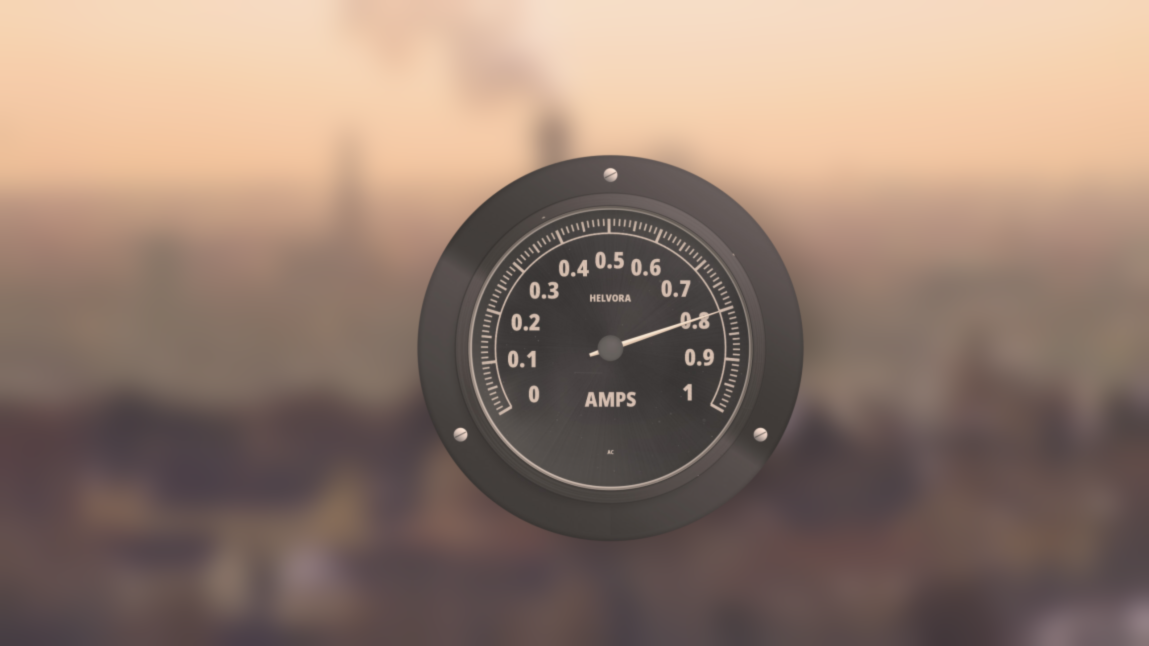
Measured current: **0.8** A
